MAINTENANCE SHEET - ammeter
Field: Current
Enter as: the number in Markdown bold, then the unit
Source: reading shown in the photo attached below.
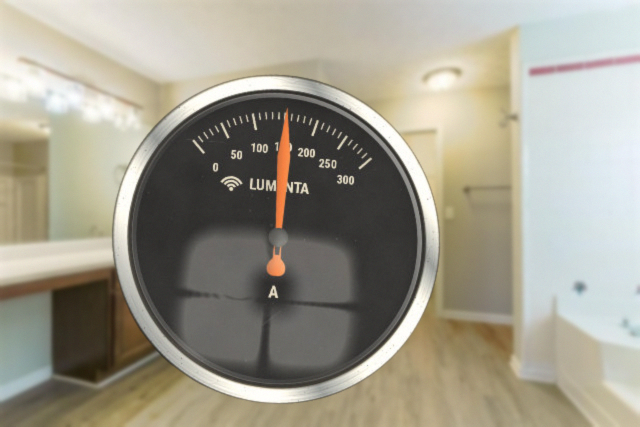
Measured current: **150** A
